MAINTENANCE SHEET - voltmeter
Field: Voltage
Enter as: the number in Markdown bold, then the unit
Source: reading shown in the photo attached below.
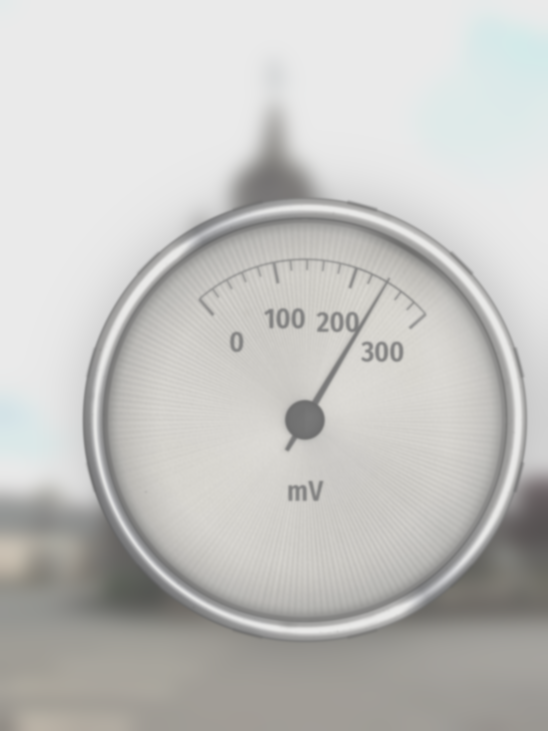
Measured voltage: **240** mV
